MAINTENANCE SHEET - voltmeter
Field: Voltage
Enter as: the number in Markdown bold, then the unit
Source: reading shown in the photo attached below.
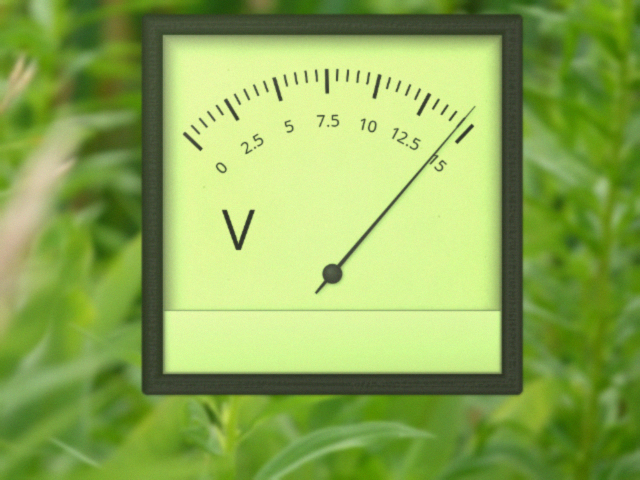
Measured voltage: **14.5** V
